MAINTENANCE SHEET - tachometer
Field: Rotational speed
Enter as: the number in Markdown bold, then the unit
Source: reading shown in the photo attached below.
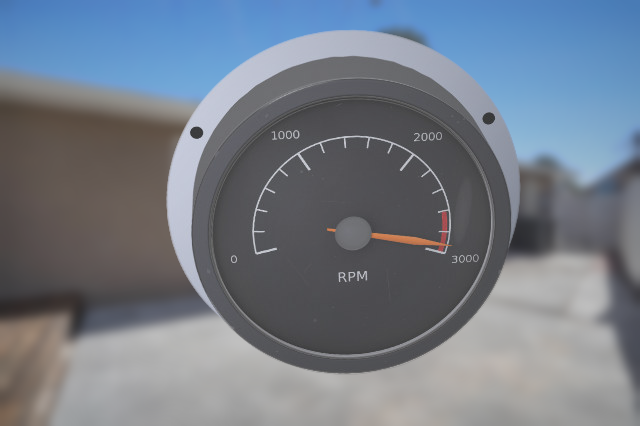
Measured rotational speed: **2900** rpm
